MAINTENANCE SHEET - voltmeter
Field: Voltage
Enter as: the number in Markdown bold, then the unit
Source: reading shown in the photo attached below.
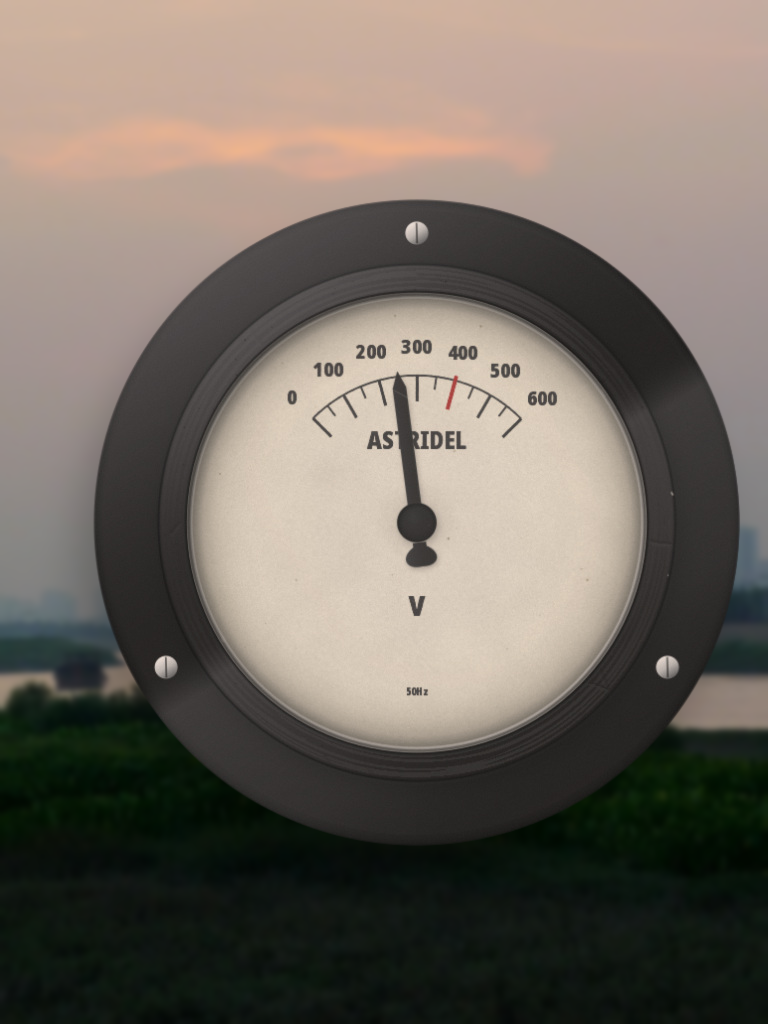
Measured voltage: **250** V
